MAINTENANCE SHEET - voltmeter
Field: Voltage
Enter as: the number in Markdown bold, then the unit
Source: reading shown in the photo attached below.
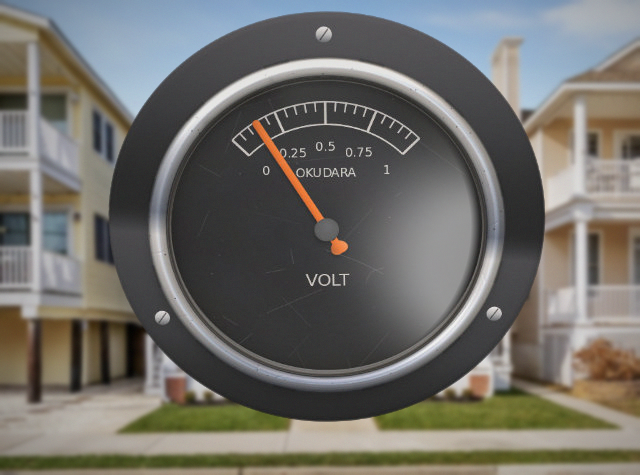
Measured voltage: **0.15** V
